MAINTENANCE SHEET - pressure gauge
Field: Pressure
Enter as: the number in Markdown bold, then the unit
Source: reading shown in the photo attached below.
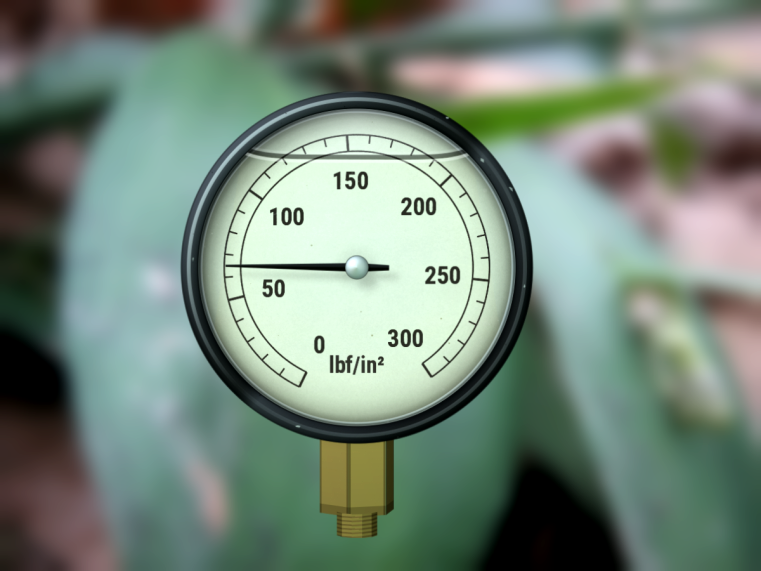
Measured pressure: **65** psi
